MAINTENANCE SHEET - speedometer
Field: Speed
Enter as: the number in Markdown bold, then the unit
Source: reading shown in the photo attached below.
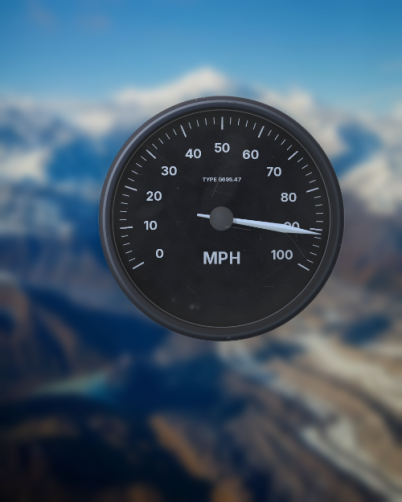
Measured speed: **91** mph
